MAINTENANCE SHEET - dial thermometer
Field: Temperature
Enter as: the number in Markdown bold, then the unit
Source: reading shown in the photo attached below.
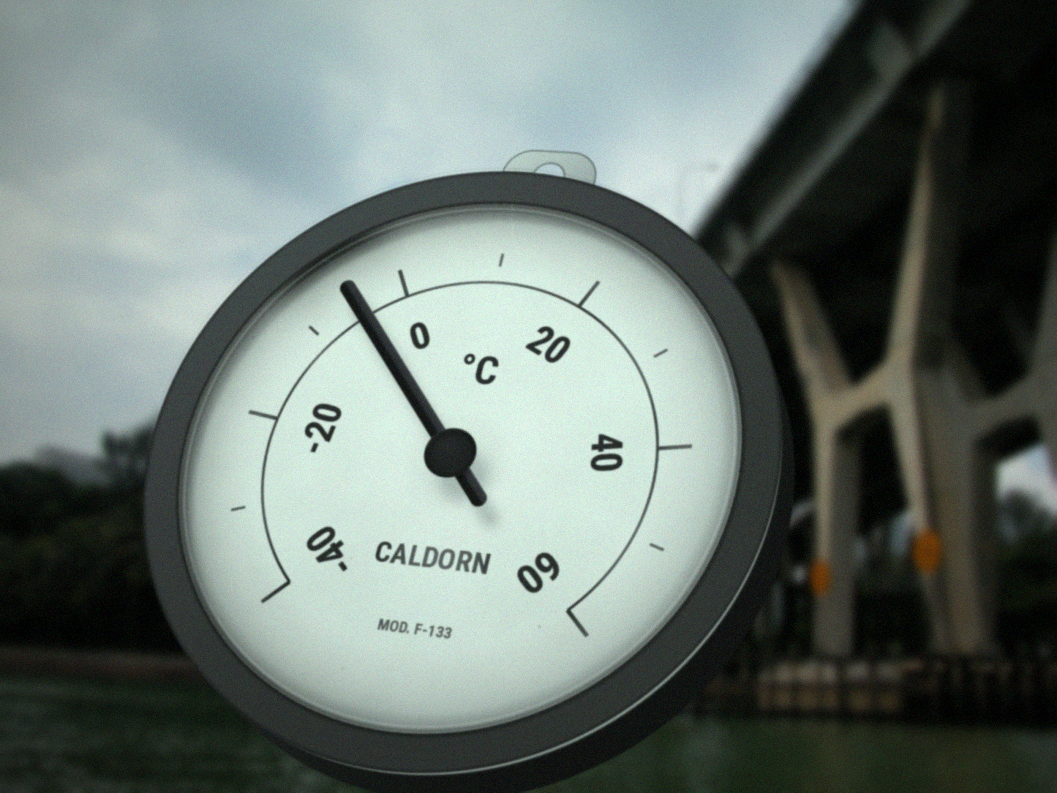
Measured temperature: **-5** °C
